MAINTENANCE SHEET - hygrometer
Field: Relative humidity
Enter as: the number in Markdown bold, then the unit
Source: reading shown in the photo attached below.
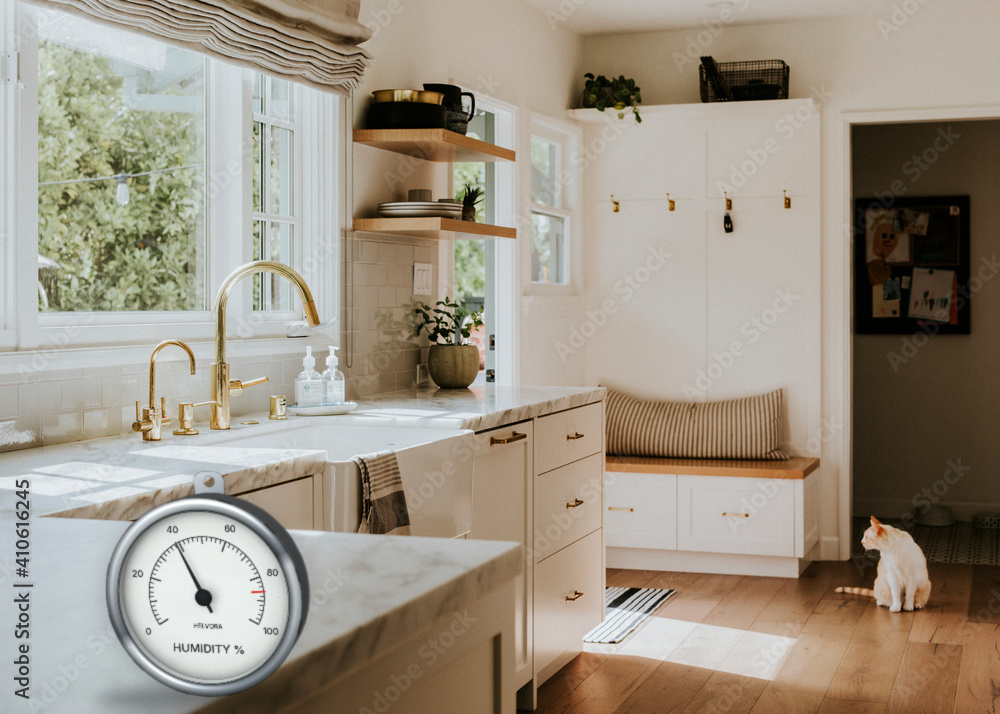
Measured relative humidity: **40** %
